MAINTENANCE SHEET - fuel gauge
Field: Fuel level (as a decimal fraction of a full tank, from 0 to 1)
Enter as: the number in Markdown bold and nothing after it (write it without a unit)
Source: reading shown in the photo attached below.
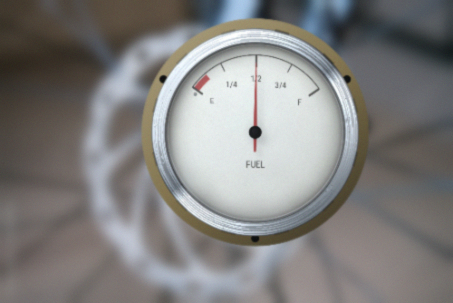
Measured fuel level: **0.5**
